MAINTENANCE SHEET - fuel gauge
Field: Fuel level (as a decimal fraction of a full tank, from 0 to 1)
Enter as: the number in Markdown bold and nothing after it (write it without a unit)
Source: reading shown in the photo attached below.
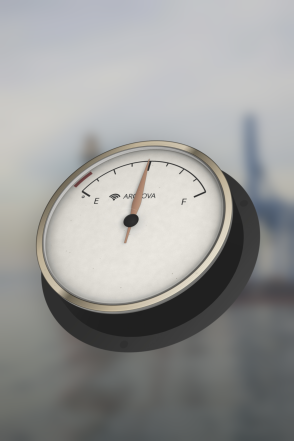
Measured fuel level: **0.5**
